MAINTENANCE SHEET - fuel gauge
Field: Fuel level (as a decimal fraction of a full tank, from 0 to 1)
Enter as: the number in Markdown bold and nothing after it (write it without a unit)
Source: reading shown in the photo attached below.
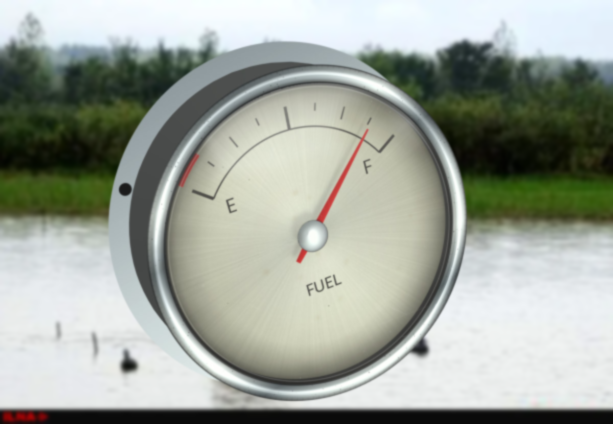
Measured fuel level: **0.875**
